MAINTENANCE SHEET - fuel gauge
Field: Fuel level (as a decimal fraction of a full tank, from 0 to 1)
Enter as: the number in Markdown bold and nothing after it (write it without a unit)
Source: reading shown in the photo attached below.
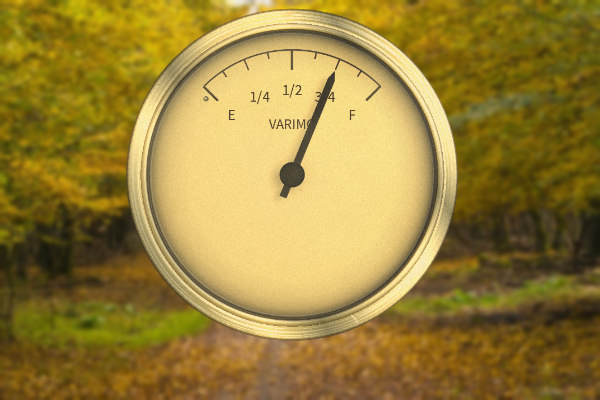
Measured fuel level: **0.75**
